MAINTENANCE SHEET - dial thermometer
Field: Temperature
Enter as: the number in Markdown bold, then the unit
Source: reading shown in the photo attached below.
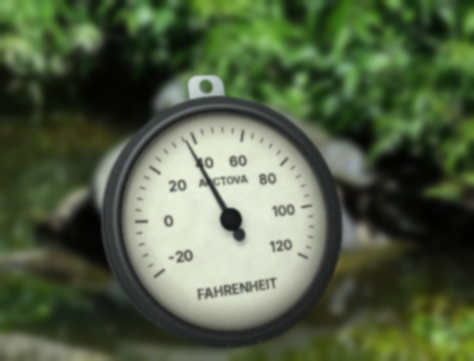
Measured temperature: **36** °F
